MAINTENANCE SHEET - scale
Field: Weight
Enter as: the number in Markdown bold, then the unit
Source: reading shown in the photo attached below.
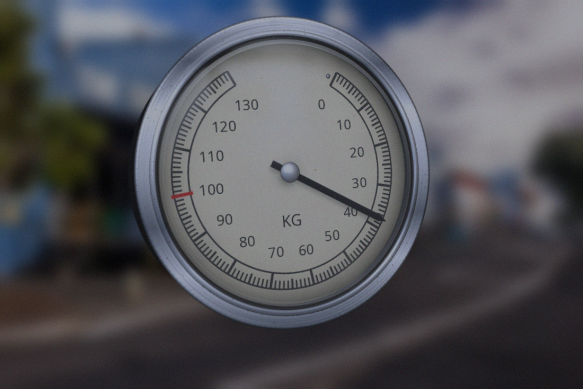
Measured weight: **38** kg
